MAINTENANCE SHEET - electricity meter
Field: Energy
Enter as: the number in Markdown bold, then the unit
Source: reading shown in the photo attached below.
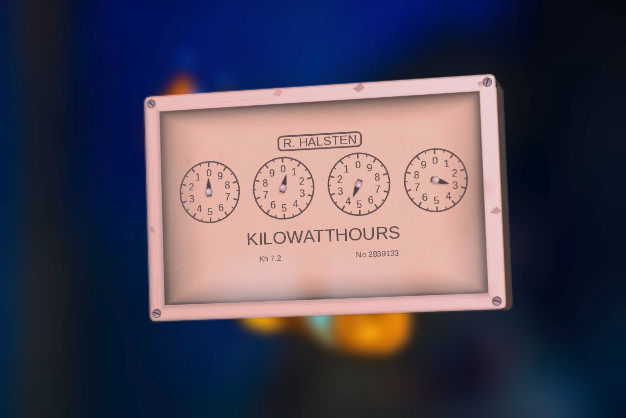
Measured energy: **43** kWh
